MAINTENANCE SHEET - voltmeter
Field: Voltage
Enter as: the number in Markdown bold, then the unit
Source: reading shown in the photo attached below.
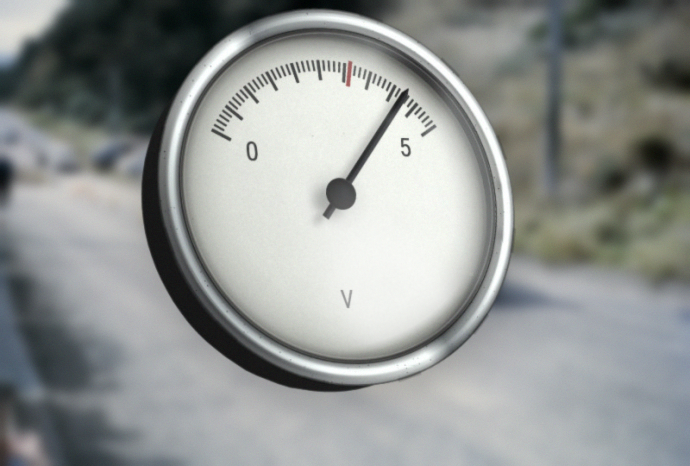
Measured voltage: **4.2** V
